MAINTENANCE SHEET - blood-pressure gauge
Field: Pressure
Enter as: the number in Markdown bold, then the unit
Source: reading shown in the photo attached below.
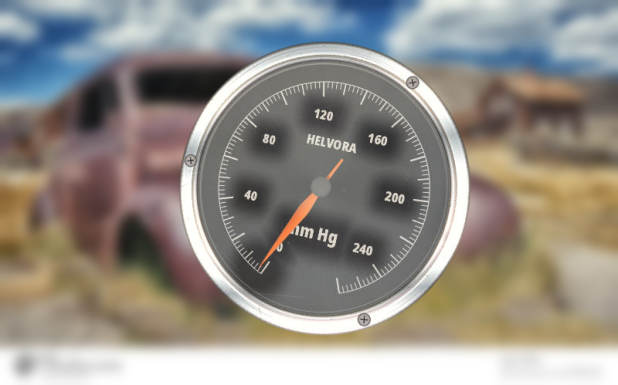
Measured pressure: **2** mmHg
